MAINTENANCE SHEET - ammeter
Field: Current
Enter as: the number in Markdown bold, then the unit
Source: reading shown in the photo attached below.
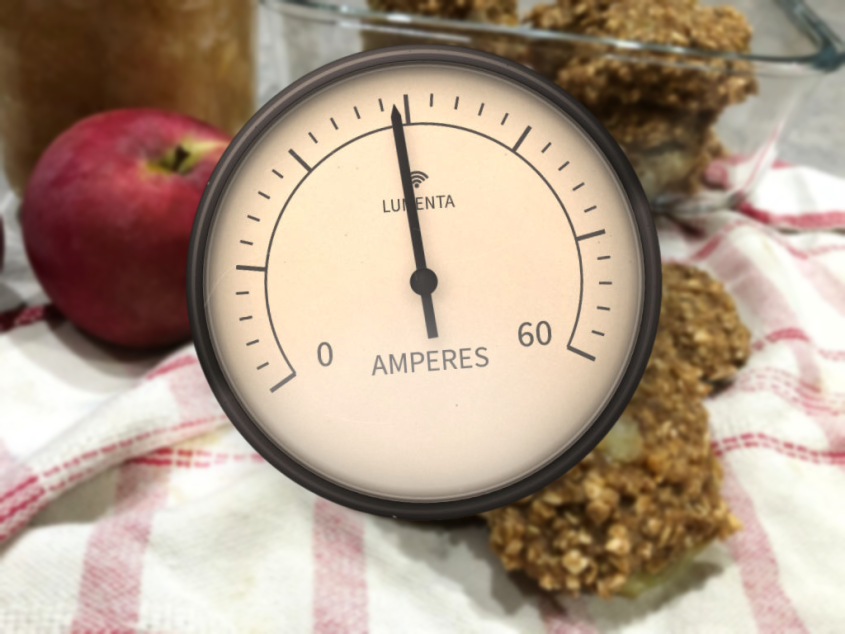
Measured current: **29** A
